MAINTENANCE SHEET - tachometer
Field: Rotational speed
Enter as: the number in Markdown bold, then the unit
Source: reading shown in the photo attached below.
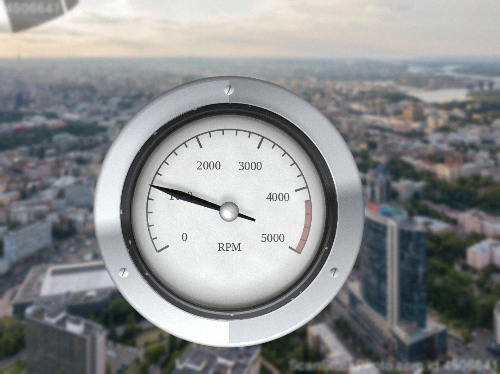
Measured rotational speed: **1000** rpm
